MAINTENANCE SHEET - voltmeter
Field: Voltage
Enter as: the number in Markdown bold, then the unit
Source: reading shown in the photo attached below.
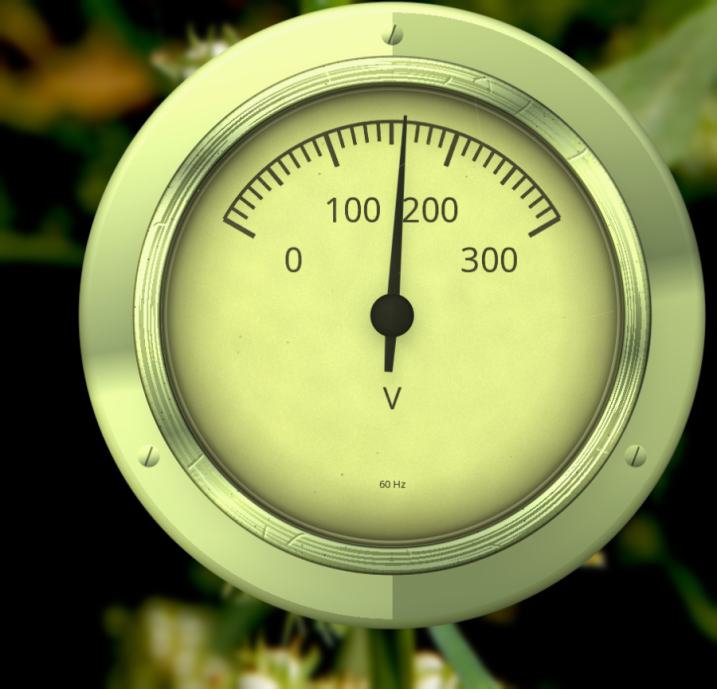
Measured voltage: **160** V
